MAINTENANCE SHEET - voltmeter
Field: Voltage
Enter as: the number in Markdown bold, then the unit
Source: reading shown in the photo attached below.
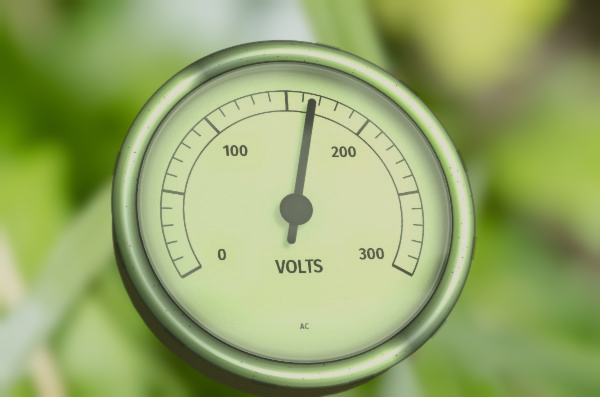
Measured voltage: **165** V
